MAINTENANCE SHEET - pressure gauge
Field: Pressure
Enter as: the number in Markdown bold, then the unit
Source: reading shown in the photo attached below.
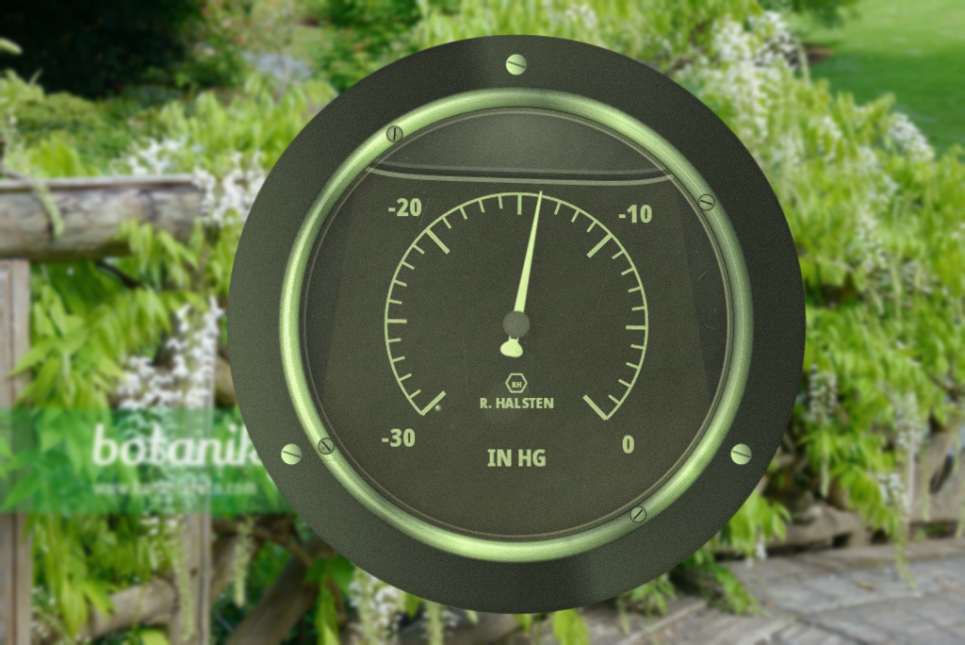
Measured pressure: **-14** inHg
